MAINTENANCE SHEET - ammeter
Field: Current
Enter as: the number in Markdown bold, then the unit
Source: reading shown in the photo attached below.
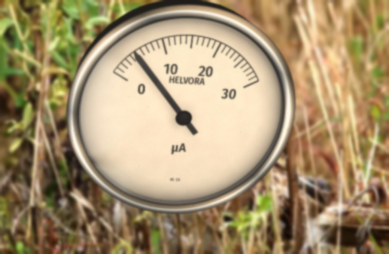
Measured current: **5** µA
